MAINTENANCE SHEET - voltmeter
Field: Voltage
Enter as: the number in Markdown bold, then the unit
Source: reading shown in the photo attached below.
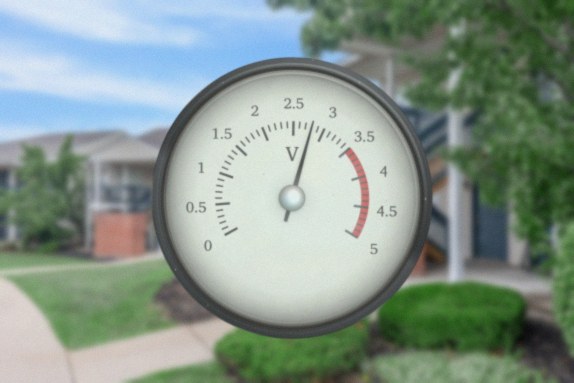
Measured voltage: **2.8** V
